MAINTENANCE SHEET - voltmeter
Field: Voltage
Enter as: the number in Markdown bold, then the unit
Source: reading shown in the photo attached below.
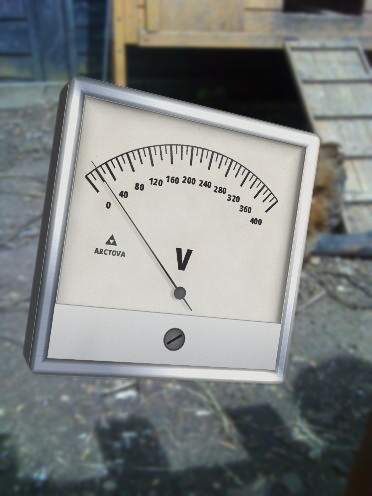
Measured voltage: **20** V
